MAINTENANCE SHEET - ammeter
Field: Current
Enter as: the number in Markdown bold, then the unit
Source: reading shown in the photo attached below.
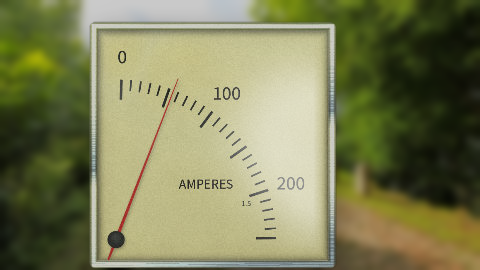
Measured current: **55** A
